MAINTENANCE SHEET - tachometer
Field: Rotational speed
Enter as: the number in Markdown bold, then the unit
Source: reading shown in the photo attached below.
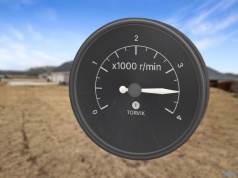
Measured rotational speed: **3500** rpm
